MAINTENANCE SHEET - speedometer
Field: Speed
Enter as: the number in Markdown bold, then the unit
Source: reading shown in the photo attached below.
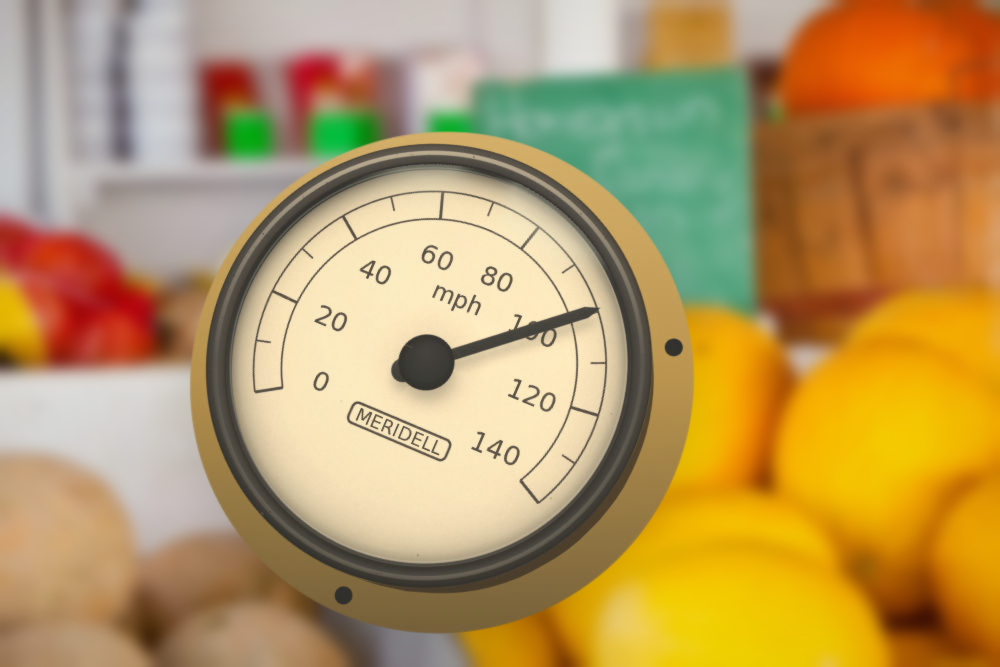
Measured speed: **100** mph
